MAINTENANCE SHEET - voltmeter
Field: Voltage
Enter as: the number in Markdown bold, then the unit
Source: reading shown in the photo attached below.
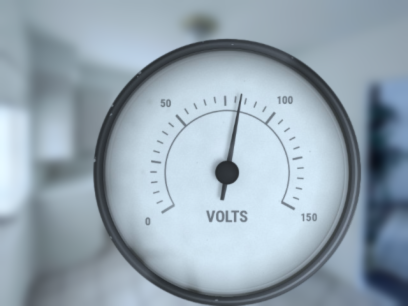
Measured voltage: **82.5** V
